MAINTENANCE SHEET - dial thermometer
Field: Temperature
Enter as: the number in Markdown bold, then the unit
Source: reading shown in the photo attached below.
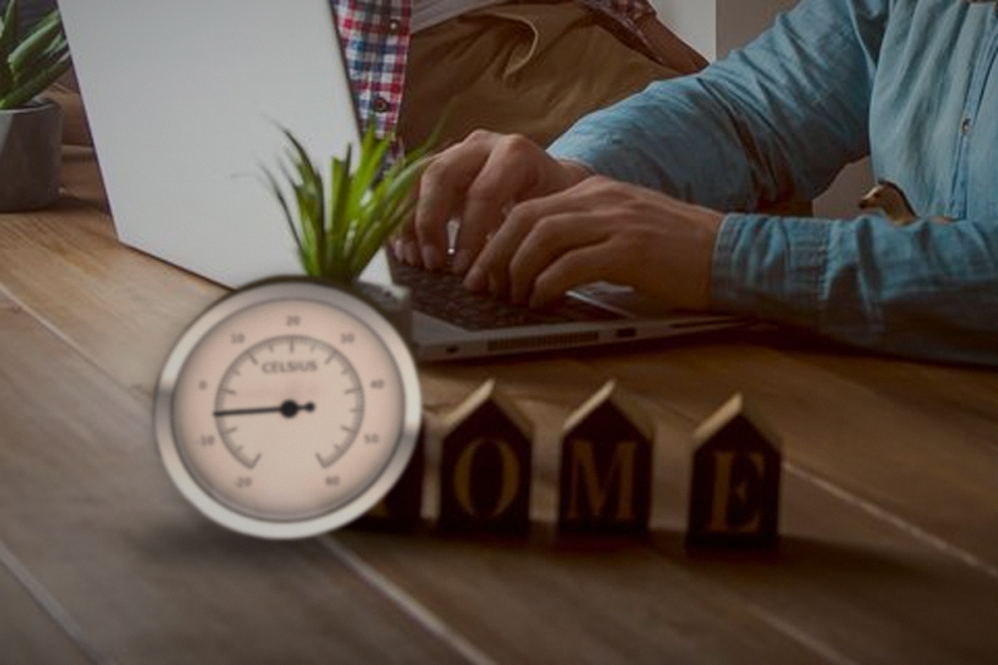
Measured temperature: **-5** °C
